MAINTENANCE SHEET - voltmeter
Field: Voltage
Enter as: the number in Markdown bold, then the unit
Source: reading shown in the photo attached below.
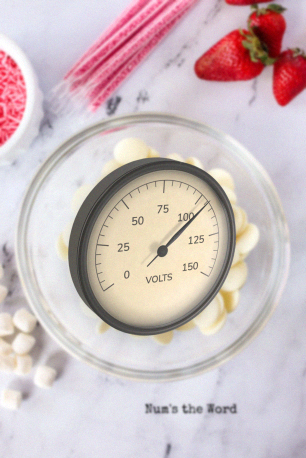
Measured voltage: **105** V
